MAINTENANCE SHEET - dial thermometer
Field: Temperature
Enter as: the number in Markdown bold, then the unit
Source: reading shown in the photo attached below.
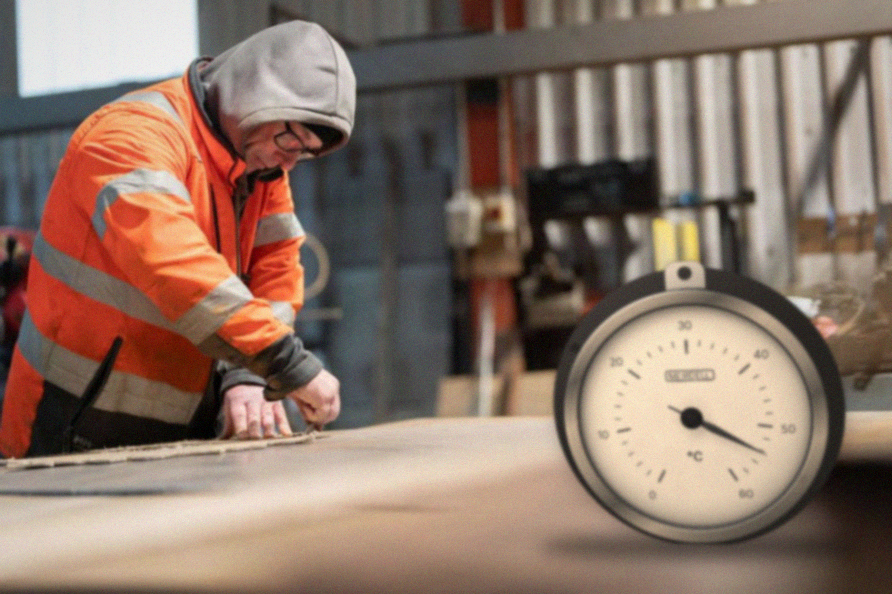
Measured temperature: **54** °C
